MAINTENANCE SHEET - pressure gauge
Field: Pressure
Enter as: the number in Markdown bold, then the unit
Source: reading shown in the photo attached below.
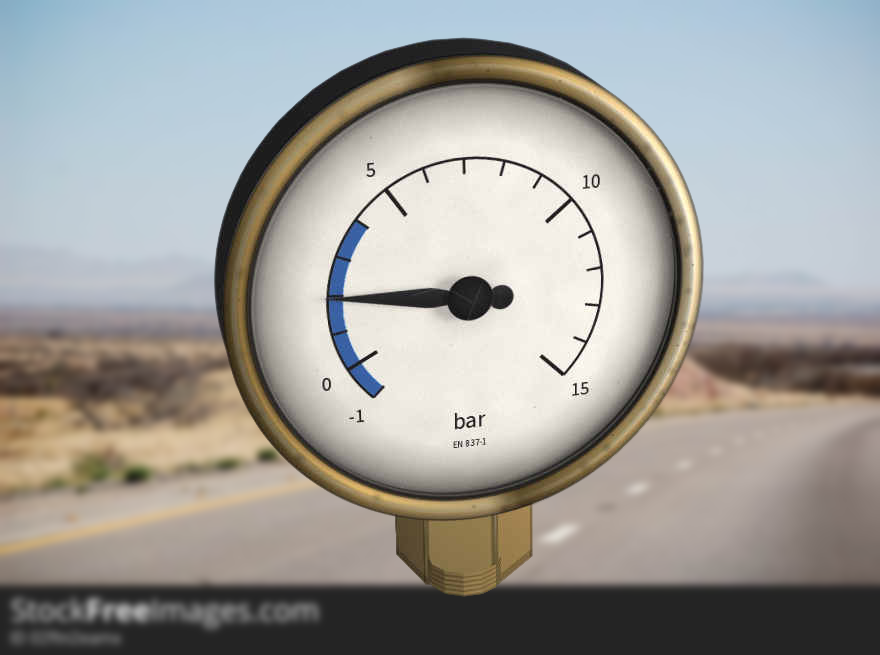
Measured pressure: **2** bar
